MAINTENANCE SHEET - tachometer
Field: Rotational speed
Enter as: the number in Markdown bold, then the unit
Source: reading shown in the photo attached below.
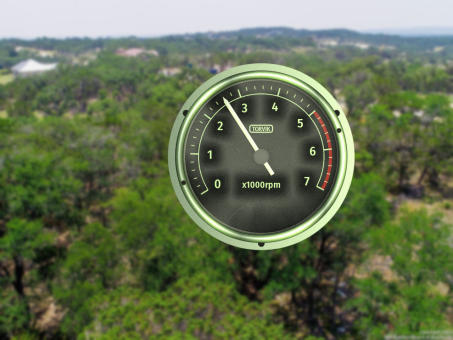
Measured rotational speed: **2600** rpm
